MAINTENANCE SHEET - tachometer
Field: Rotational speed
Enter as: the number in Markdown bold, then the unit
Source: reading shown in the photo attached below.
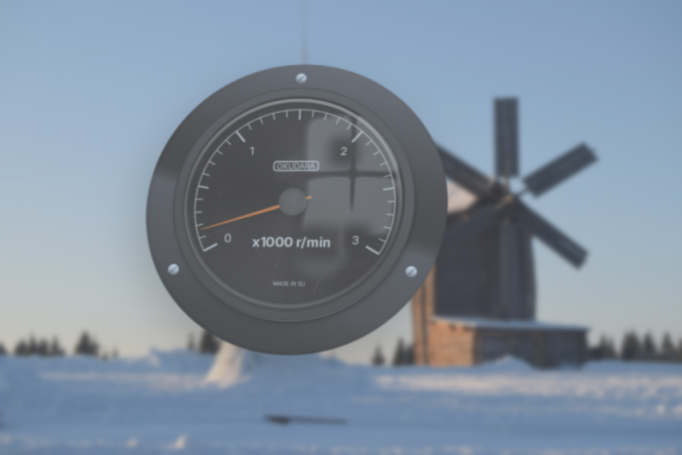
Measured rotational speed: **150** rpm
